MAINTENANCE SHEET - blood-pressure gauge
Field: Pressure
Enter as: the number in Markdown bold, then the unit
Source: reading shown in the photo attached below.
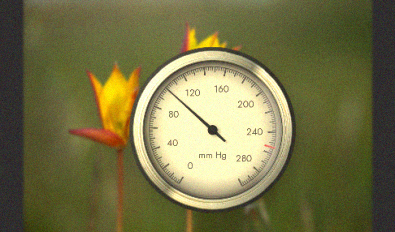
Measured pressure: **100** mmHg
